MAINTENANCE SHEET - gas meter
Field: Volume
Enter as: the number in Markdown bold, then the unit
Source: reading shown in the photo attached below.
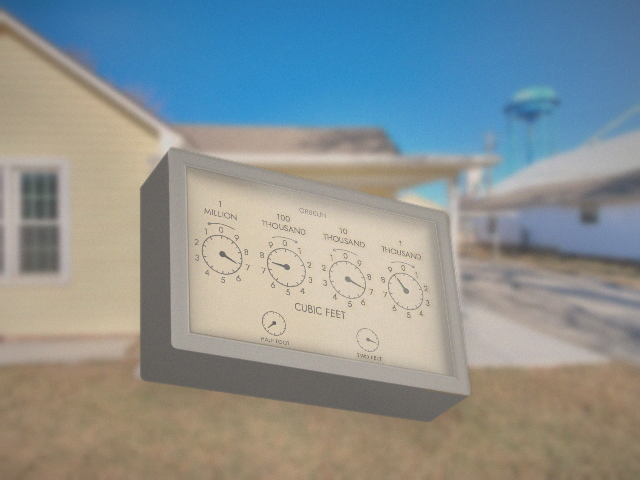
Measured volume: **676900** ft³
